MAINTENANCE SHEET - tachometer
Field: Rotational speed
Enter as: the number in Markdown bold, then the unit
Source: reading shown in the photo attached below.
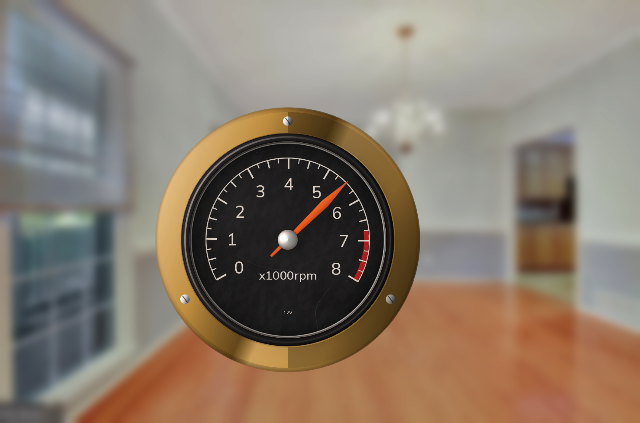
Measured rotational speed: **5500** rpm
